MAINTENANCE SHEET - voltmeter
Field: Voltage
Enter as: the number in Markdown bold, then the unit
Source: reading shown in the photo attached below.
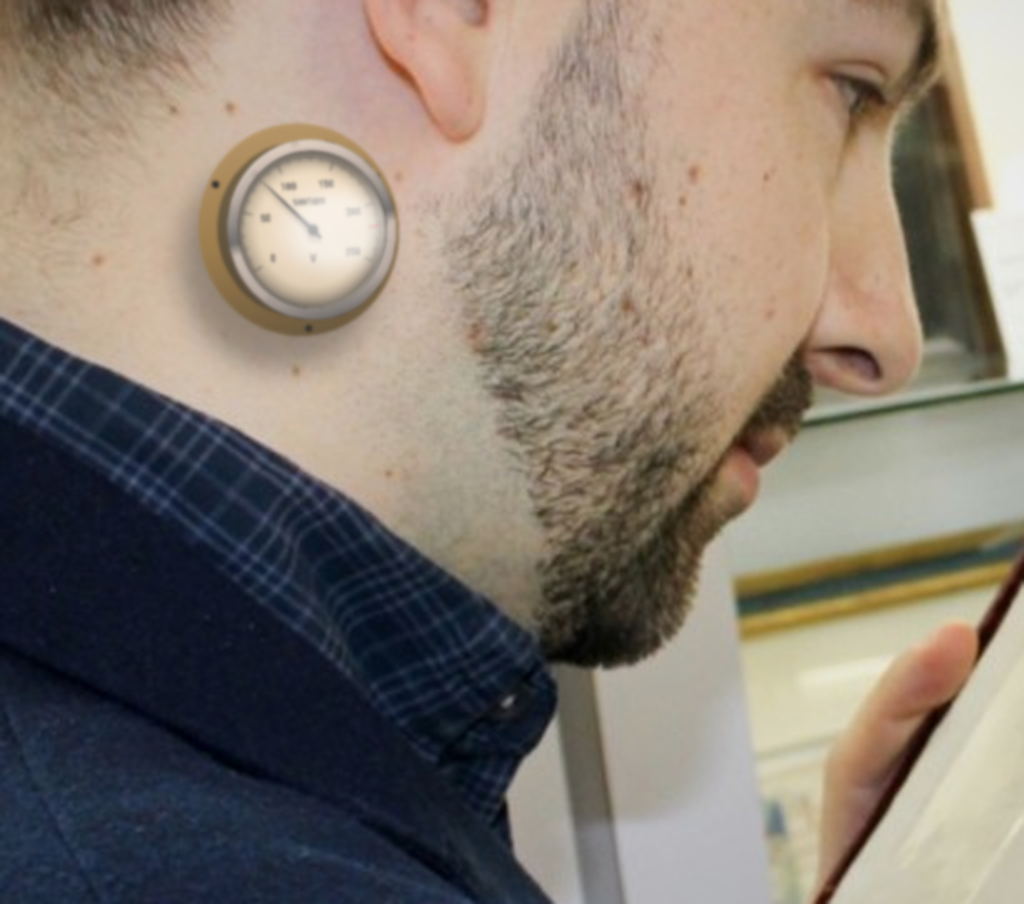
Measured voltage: **80** V
